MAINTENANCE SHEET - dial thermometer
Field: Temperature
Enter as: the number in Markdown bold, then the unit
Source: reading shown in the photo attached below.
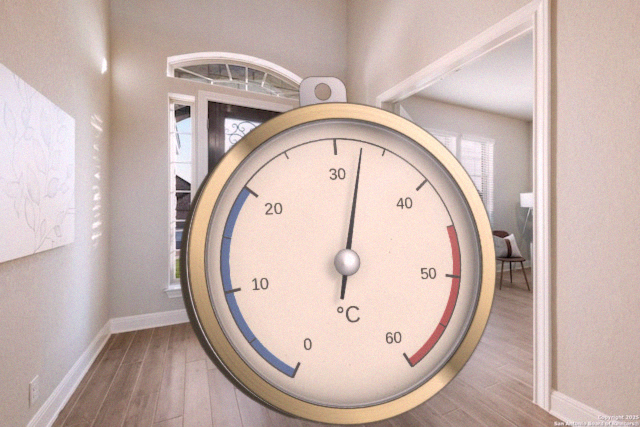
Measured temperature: **32.5** °C
